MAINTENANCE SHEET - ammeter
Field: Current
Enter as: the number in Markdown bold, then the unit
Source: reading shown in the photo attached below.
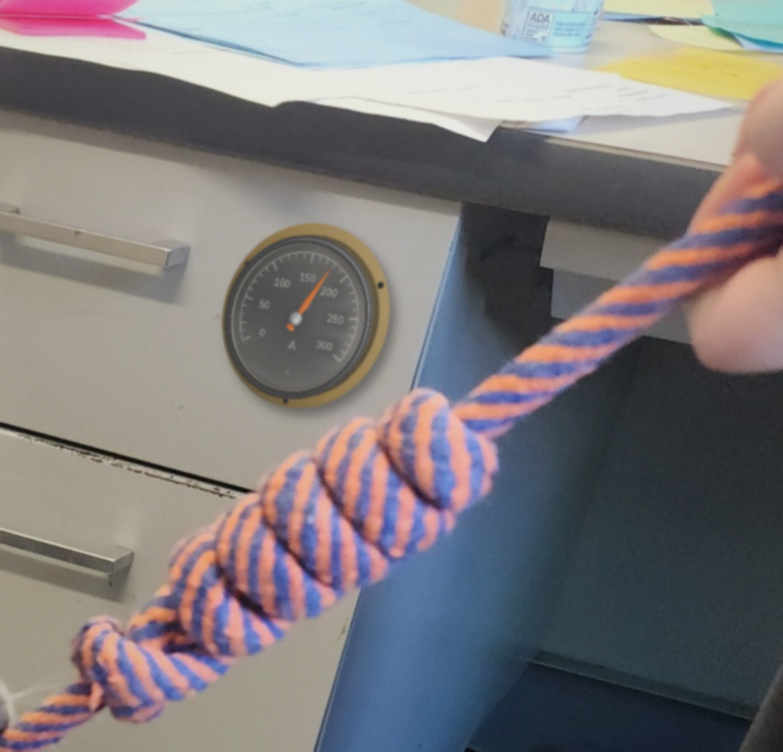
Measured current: **180** A
